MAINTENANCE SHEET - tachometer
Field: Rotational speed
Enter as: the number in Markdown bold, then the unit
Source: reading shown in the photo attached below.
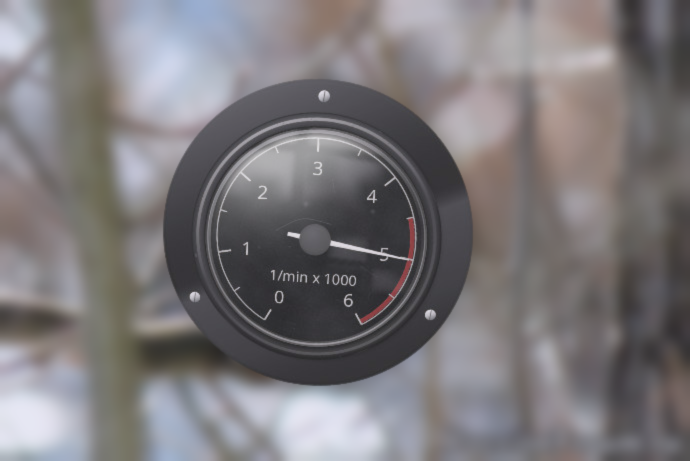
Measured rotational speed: **5000** rpm
